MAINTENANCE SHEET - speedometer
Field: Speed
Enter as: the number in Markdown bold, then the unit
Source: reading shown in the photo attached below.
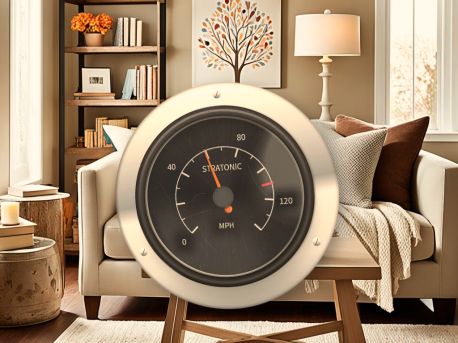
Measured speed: **60** mph
